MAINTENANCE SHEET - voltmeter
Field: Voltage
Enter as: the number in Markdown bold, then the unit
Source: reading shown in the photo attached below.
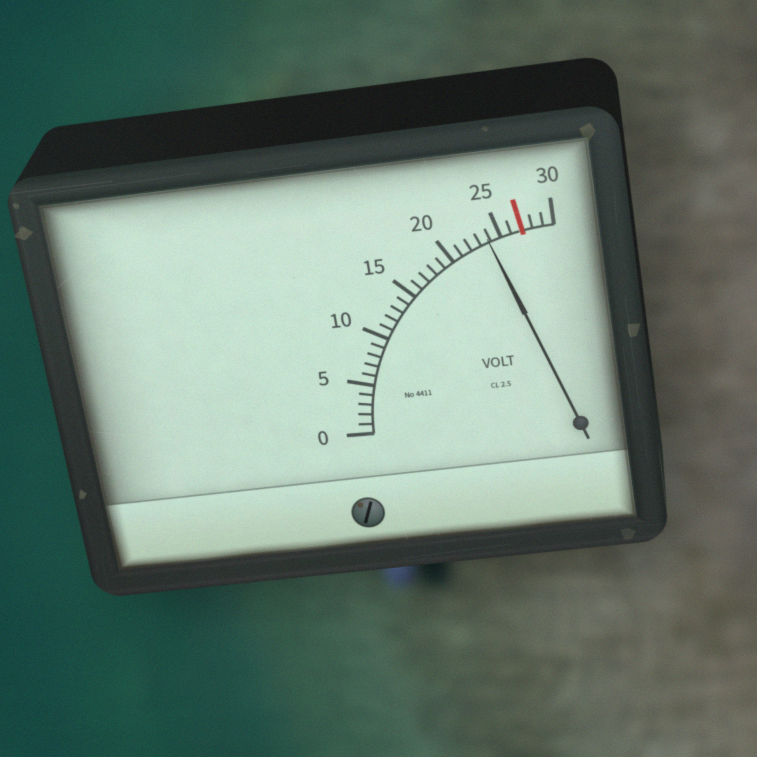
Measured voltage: **24** V
